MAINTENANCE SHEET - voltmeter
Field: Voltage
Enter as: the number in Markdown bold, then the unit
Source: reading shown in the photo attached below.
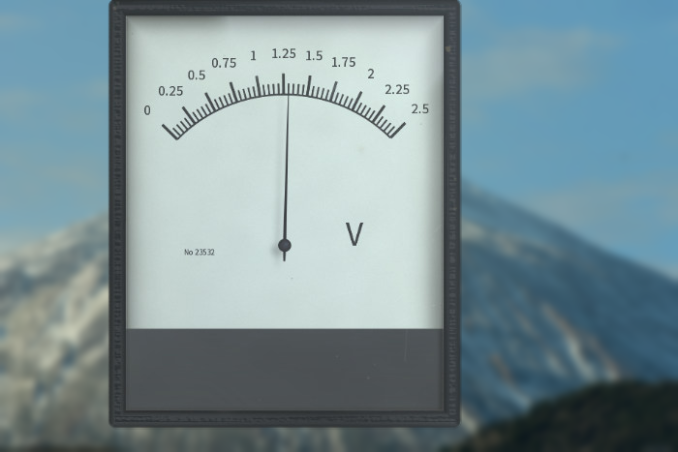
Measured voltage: **1.3** V
